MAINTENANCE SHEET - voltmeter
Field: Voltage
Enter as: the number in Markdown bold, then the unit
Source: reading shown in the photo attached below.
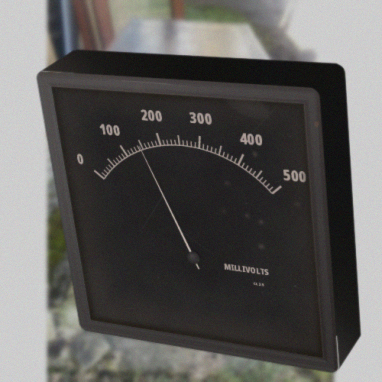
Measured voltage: **150** mV
